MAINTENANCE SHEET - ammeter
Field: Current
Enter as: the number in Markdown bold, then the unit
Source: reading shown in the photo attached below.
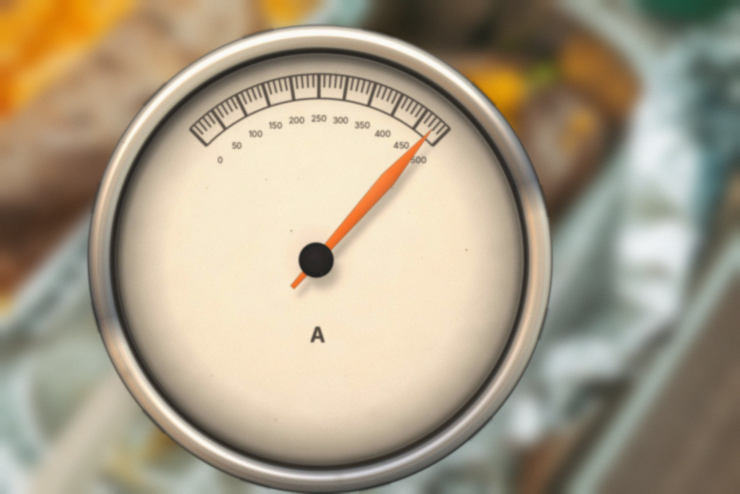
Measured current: **480** A
